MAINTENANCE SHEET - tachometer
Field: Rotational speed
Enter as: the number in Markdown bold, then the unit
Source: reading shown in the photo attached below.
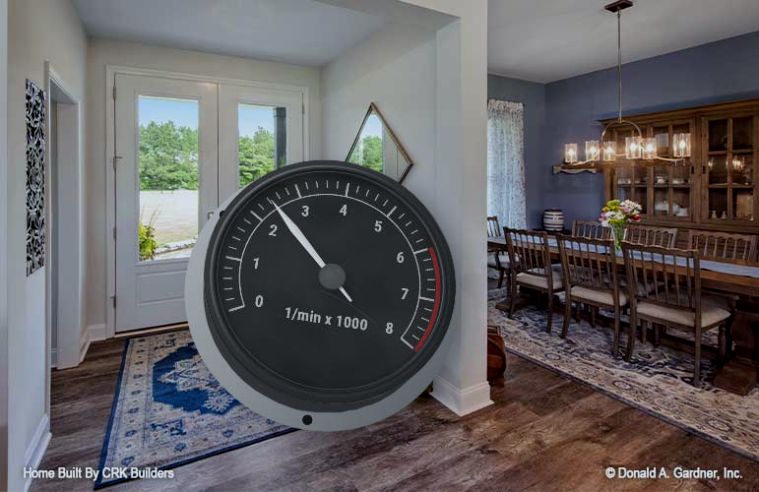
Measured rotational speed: **2400** rpm
